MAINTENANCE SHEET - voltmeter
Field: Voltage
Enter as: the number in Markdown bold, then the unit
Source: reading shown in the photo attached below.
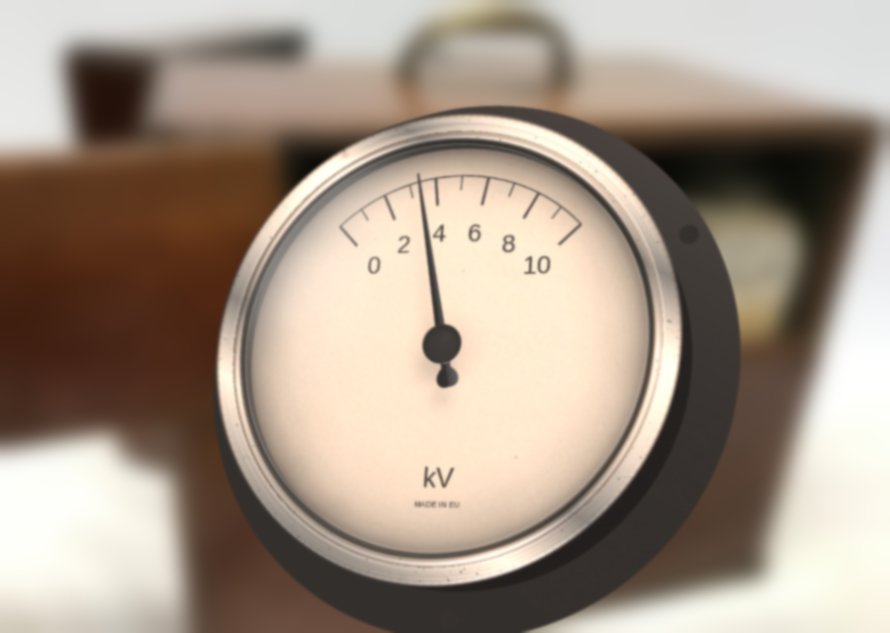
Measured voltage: **3.5** kV
